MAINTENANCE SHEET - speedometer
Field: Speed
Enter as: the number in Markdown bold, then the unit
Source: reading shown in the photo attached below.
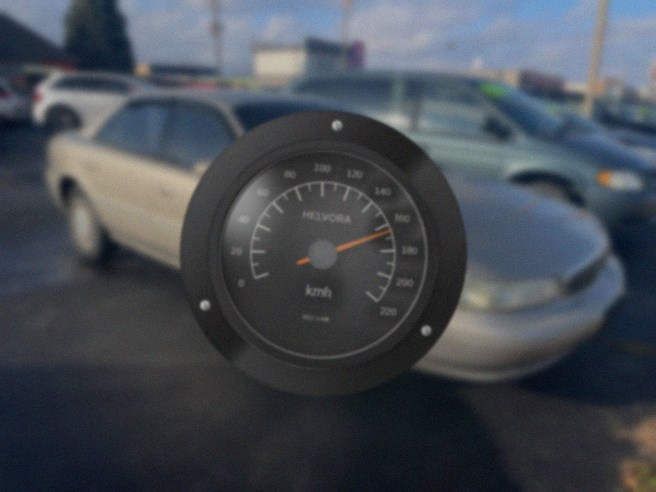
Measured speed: **165** km/h
